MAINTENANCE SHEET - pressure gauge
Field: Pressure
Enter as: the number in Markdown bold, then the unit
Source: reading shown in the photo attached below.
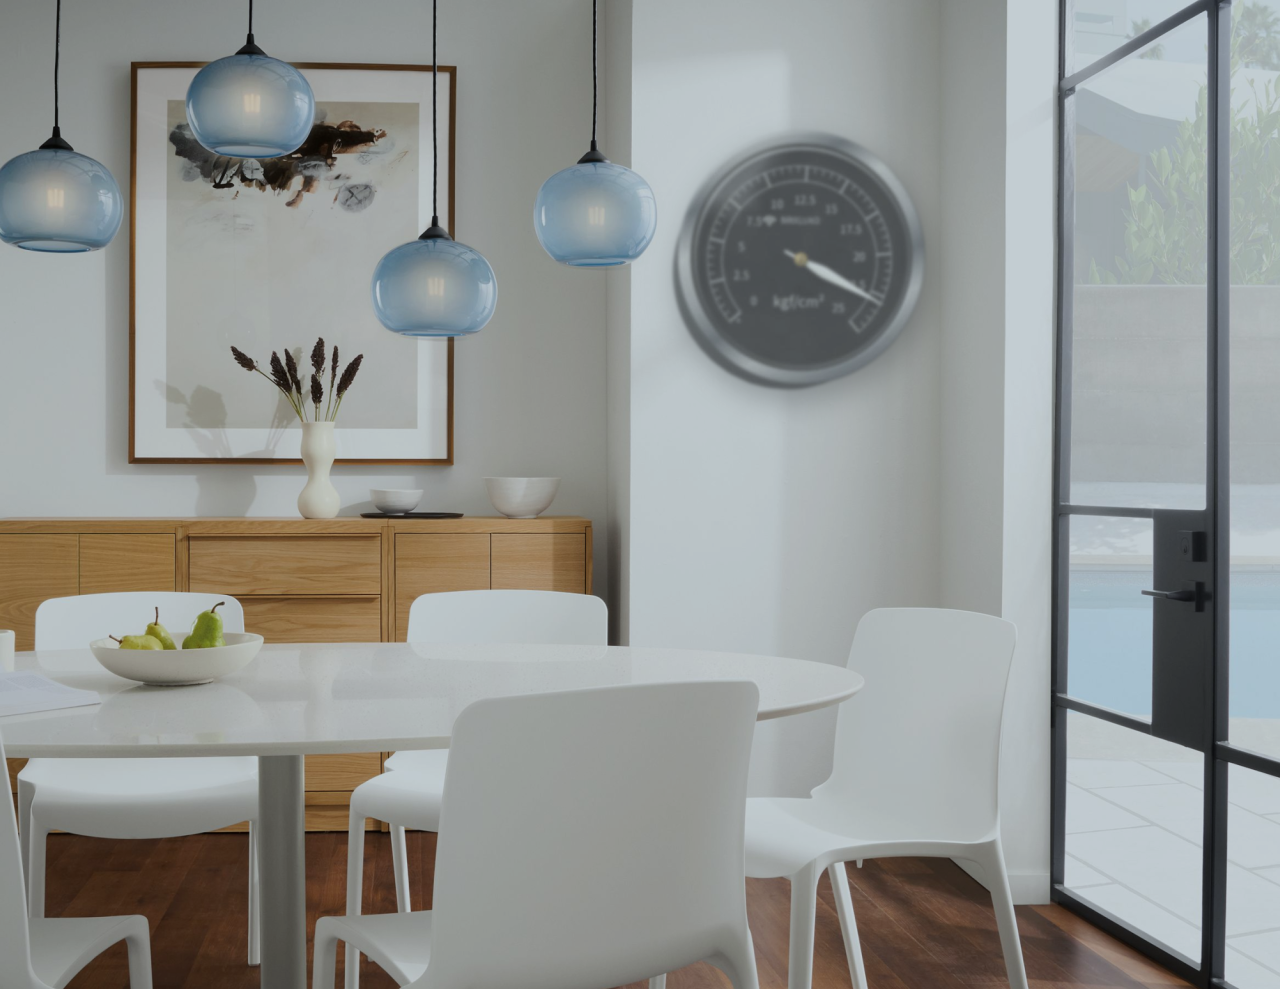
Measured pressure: **23** kg/cm²
